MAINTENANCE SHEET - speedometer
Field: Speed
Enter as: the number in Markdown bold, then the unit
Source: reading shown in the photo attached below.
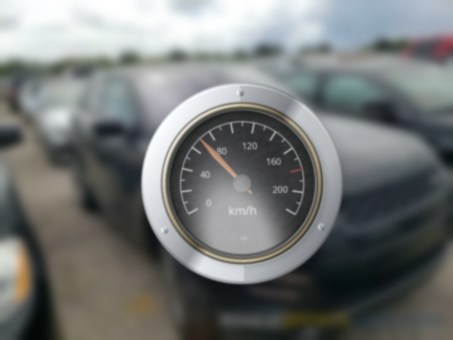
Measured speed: **70** km/h
